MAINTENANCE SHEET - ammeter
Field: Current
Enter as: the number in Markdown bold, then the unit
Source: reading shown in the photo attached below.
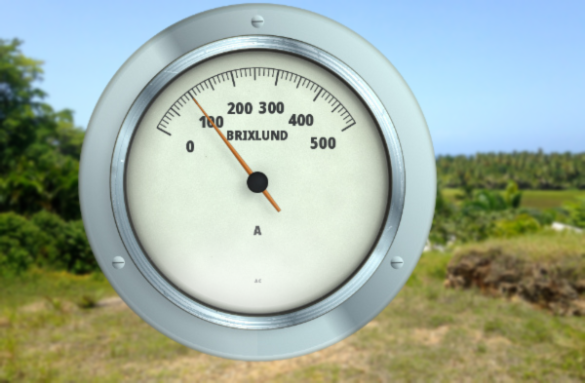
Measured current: **100** A
